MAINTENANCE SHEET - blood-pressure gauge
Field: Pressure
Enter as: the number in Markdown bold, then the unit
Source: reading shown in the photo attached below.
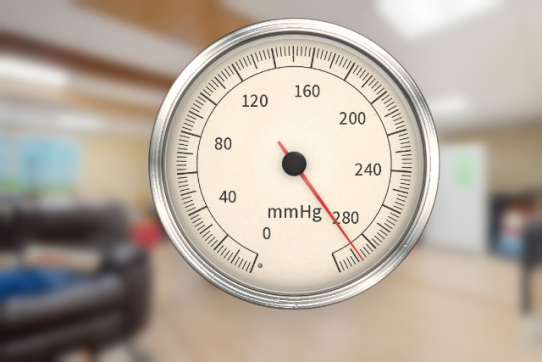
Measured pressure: **288** mmHg
